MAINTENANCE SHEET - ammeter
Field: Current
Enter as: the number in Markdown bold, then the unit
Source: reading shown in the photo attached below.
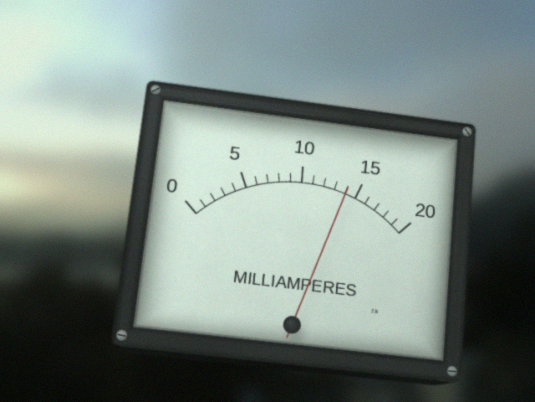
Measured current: **14** mA
